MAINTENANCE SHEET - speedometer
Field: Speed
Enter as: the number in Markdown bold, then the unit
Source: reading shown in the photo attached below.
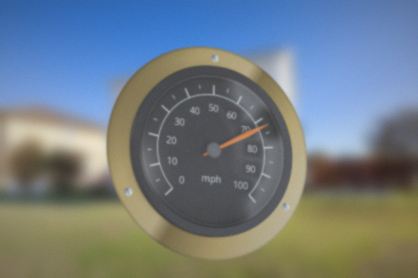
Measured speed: **72.5** mph
